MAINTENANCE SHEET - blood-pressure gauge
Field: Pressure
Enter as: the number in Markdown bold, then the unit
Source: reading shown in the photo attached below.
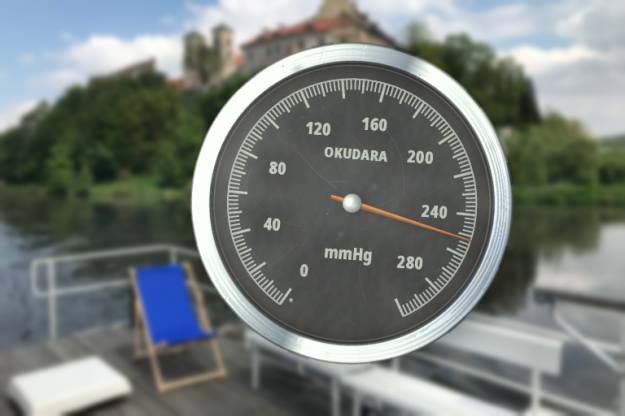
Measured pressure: **252** mmHg
